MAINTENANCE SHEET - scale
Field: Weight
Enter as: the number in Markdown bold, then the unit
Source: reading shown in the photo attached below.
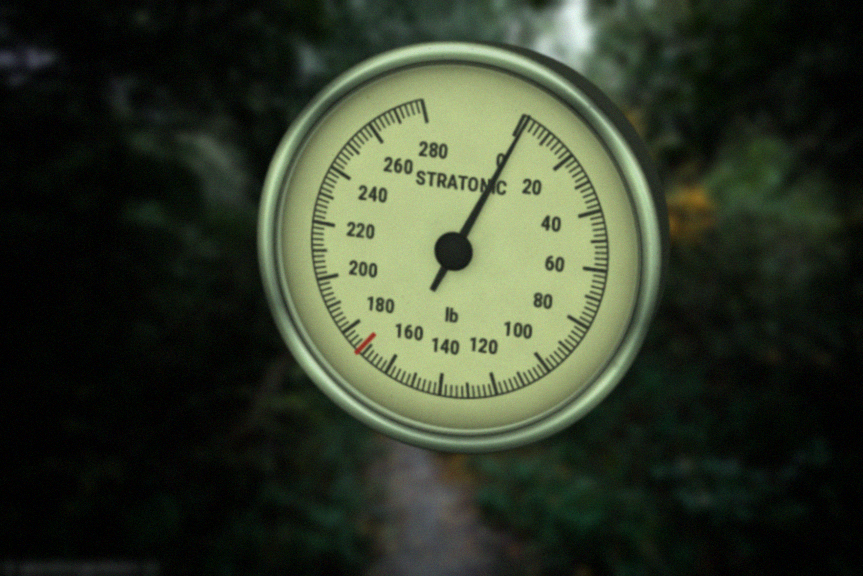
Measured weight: **2** lb
